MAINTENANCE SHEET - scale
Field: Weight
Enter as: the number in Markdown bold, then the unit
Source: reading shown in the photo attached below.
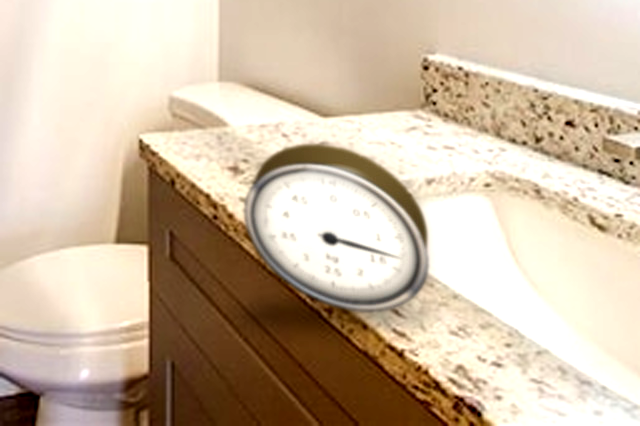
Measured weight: **1.25** kg
